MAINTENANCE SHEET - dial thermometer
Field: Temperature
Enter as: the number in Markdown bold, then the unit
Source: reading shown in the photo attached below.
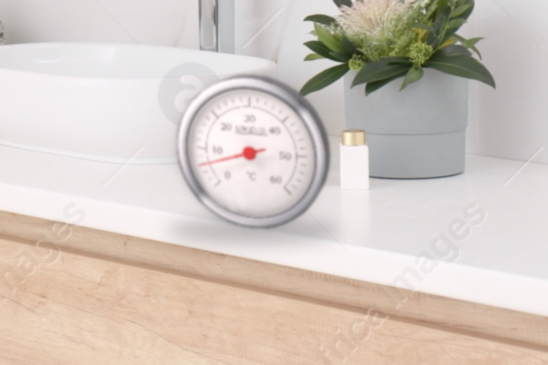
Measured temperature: **6** °C
